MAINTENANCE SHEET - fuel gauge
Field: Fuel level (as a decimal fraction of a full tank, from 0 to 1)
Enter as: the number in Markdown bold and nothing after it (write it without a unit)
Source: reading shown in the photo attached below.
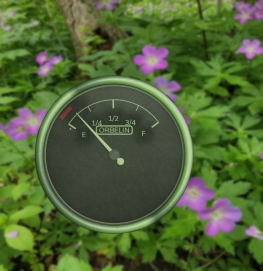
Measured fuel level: **0.125**
